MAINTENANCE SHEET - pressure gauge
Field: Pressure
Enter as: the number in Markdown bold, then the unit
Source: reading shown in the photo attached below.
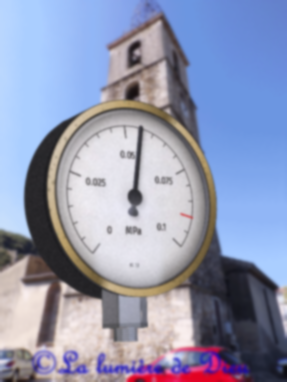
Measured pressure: **0.055** MPa
